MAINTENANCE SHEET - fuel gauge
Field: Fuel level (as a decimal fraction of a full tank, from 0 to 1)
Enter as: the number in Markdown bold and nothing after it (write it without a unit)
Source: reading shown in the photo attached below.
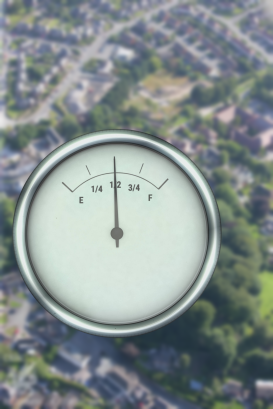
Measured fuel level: **0.5**
